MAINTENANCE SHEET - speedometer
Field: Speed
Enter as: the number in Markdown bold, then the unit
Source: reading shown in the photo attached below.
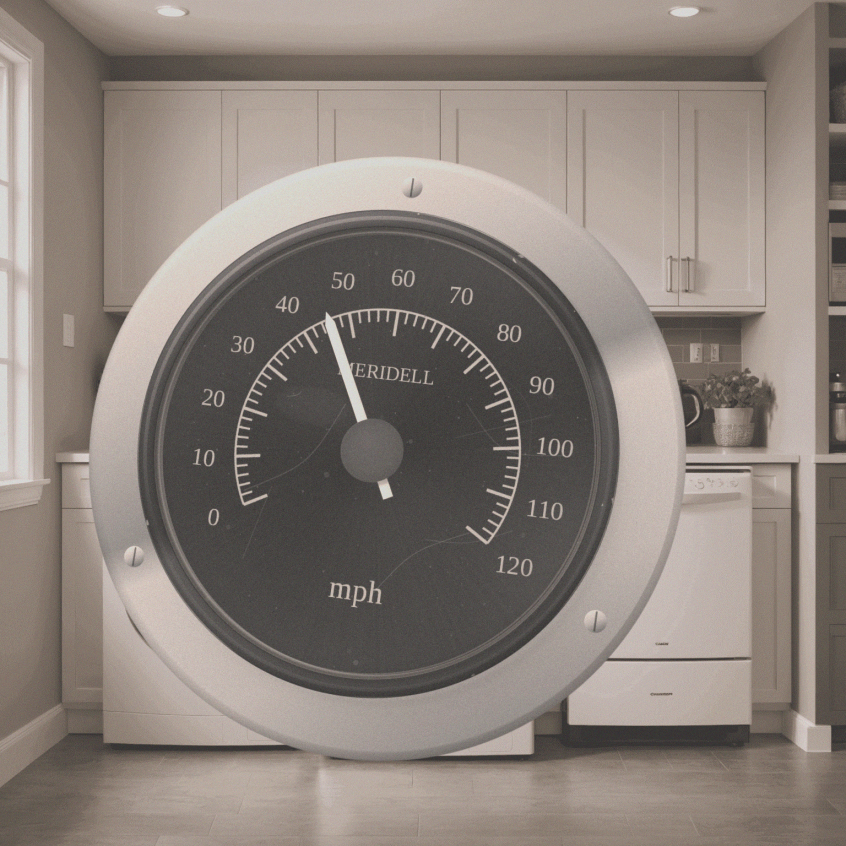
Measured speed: **46** mph
